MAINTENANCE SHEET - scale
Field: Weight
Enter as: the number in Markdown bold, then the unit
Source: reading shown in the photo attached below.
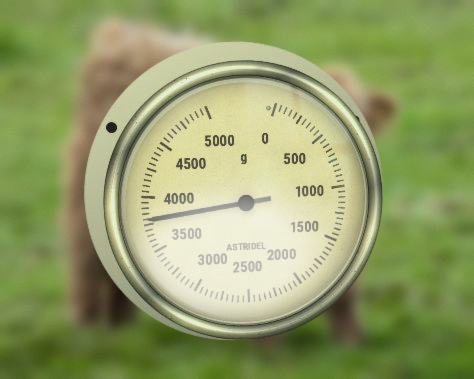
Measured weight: **3800** g
